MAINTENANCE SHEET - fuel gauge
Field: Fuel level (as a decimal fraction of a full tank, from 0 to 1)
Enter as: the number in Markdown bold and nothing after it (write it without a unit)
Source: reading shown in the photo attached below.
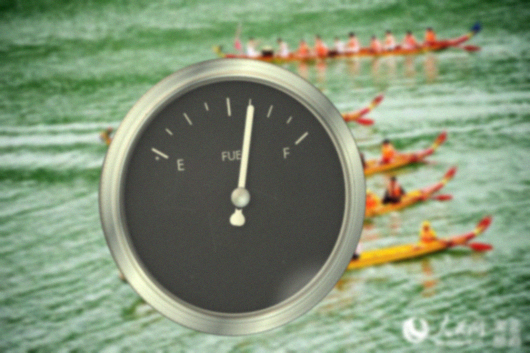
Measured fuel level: **0.625**
